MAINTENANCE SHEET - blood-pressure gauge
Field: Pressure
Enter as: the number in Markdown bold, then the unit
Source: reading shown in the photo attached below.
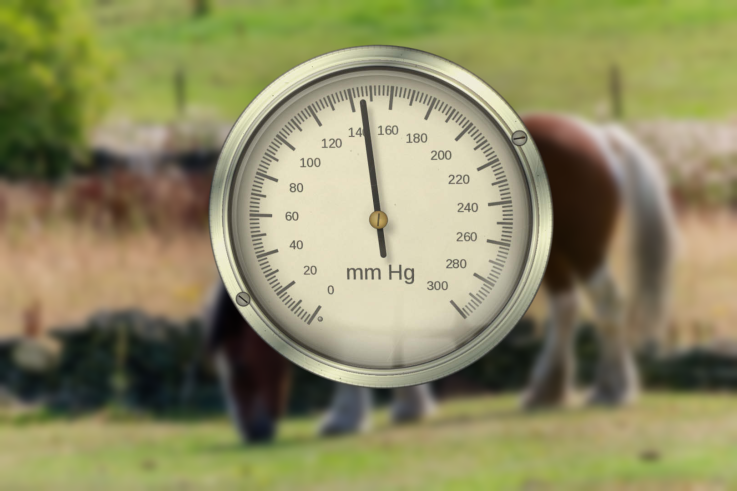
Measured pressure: **146** mmHg
